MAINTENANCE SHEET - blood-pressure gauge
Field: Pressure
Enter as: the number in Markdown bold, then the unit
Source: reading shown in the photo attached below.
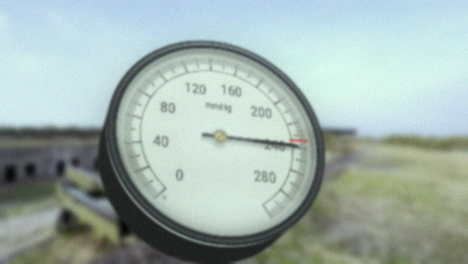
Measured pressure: **240** mmHg
